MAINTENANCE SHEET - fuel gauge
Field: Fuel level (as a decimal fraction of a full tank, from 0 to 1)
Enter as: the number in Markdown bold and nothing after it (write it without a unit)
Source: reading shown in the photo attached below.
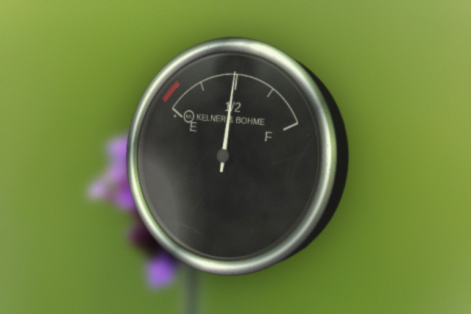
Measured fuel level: **0.5**
